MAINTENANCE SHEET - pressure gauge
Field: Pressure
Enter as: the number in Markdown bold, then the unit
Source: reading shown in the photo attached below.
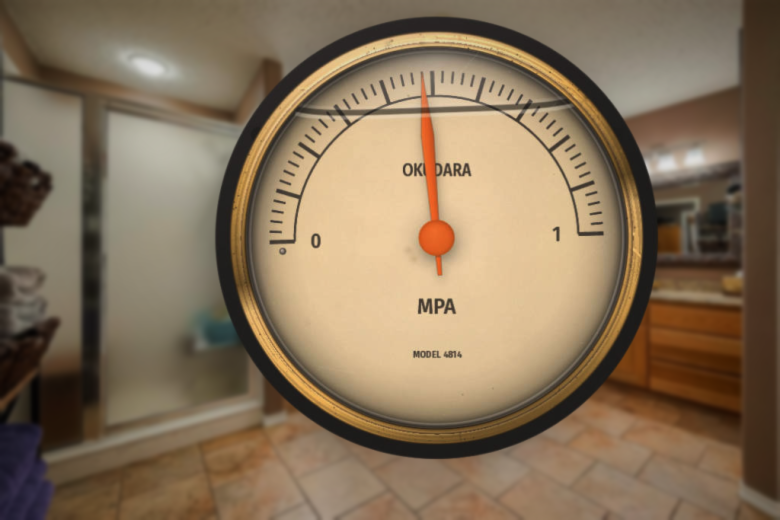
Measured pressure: **0.48** MPa
